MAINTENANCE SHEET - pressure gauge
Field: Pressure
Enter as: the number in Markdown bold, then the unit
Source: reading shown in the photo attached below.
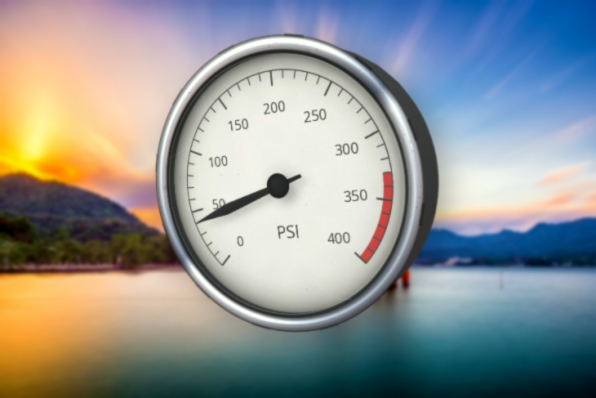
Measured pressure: **40** psi
